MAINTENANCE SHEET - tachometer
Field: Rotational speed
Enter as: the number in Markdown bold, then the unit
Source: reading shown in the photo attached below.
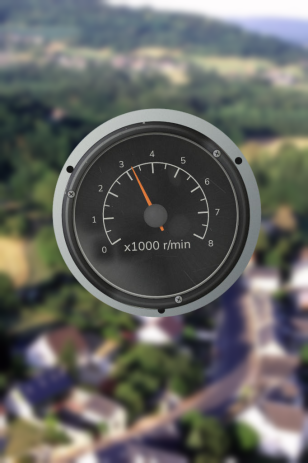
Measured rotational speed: **3250** rpm
